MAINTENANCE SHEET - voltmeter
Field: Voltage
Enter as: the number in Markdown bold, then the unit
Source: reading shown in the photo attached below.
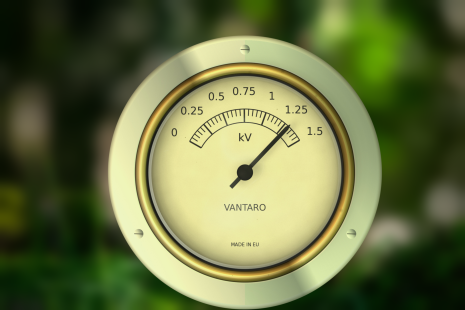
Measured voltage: **1.3** kV
